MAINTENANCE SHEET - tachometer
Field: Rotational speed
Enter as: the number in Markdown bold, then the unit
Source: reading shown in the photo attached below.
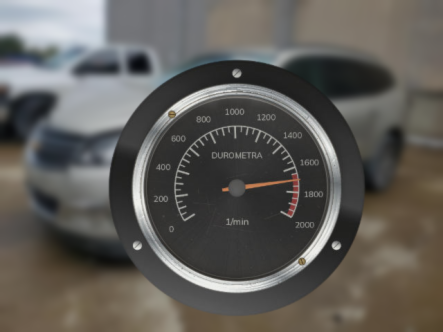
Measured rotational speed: **1700** rpm
